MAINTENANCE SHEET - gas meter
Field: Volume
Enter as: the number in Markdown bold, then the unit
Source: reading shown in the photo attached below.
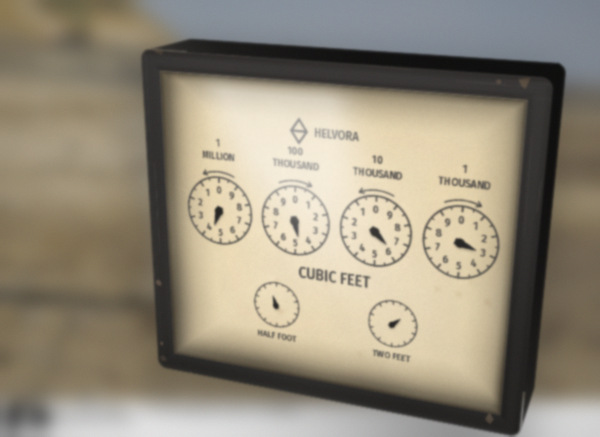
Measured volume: **446300** ft³
